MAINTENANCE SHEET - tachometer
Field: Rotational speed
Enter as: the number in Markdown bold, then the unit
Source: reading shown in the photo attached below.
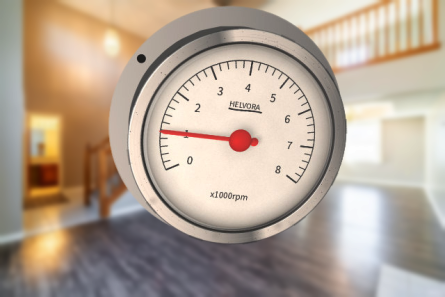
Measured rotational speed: **1000** rpm
